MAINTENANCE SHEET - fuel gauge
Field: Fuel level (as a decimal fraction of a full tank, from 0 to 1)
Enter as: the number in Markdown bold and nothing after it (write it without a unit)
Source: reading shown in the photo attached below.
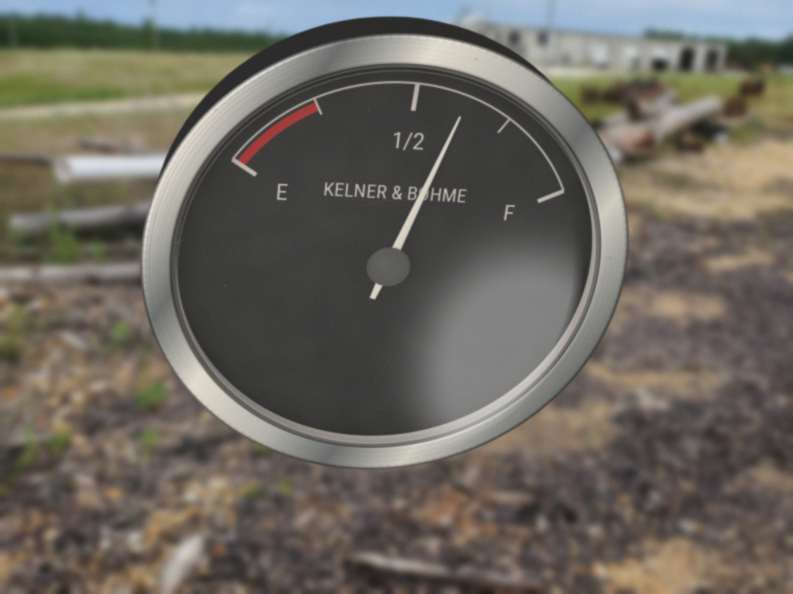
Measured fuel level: **0.625**
